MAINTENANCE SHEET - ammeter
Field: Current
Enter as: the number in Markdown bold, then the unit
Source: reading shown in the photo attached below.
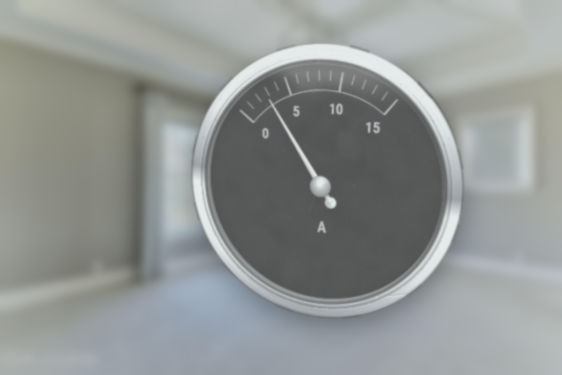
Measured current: **3** A
